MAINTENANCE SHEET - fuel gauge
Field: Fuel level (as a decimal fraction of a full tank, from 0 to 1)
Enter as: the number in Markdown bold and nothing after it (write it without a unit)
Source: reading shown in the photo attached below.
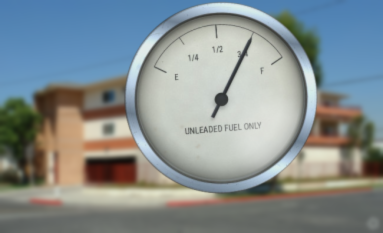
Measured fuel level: **0.75**
